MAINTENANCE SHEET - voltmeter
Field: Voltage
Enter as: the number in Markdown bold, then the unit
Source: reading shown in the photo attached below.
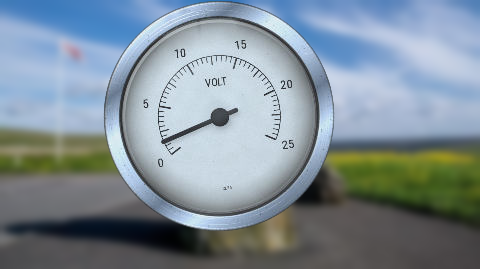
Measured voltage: **1.5** V
